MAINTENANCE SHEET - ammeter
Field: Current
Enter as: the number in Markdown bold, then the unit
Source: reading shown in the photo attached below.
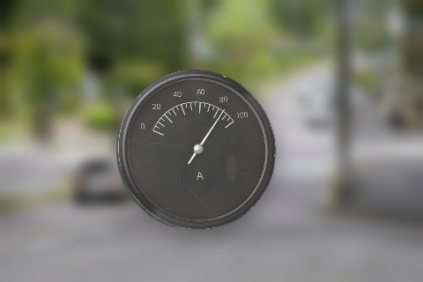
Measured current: **85** A
